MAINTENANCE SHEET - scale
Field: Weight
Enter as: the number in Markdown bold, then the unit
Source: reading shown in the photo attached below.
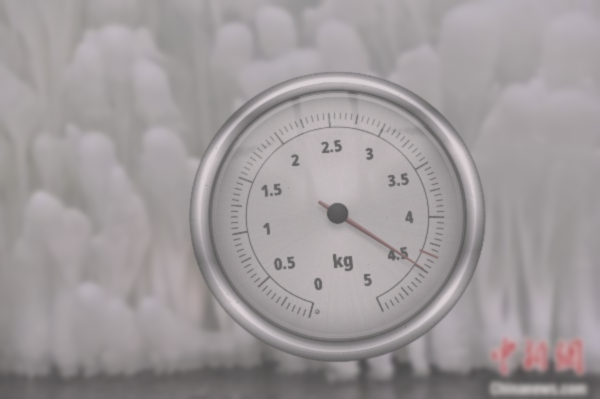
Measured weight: **4.5** kg
